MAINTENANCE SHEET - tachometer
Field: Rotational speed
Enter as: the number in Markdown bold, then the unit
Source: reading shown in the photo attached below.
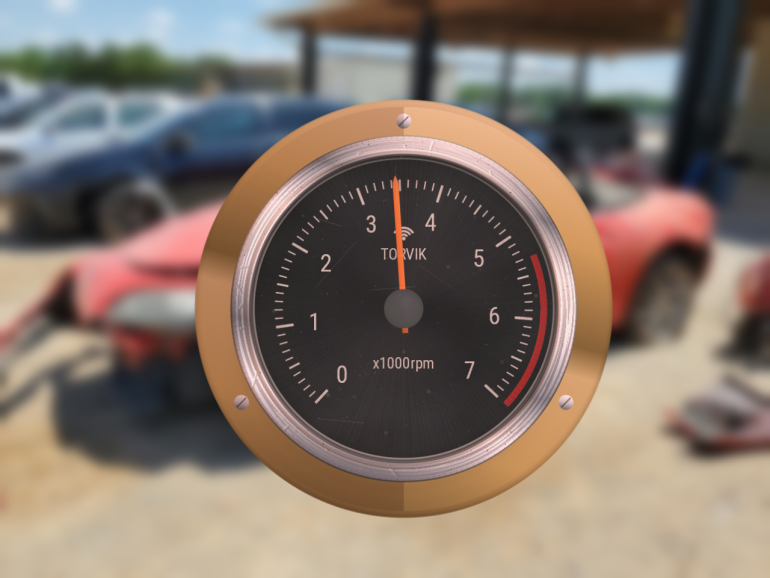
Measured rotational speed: **3450** rpm
